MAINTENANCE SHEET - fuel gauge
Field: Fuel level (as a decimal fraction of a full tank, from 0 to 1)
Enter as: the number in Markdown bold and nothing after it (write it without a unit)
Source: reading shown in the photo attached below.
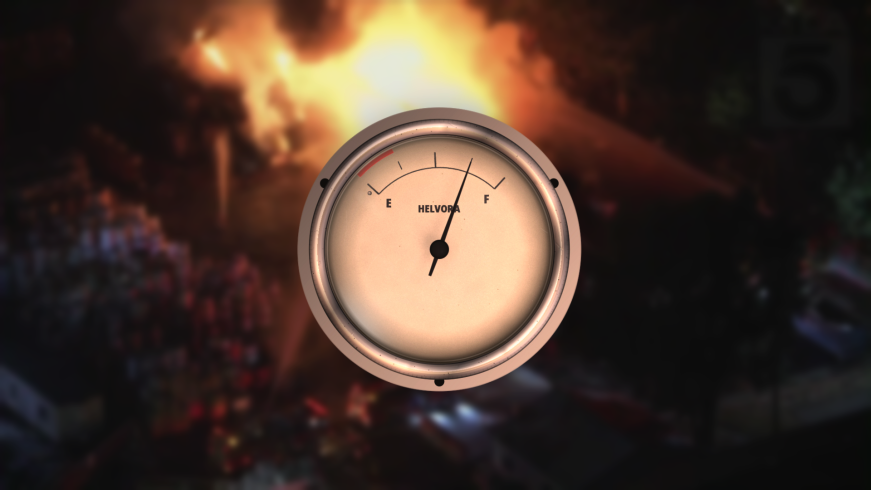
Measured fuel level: **0.75**
